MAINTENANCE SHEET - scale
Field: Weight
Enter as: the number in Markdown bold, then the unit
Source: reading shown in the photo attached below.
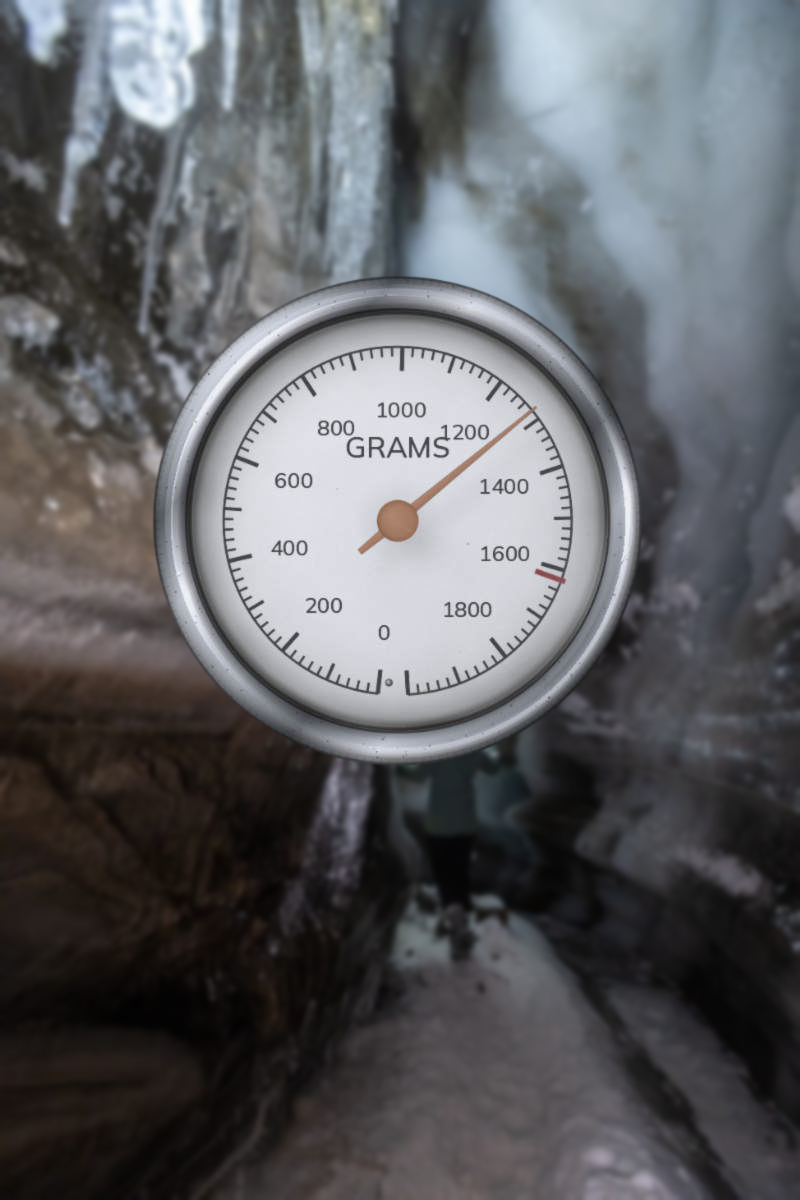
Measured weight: **1280** g
